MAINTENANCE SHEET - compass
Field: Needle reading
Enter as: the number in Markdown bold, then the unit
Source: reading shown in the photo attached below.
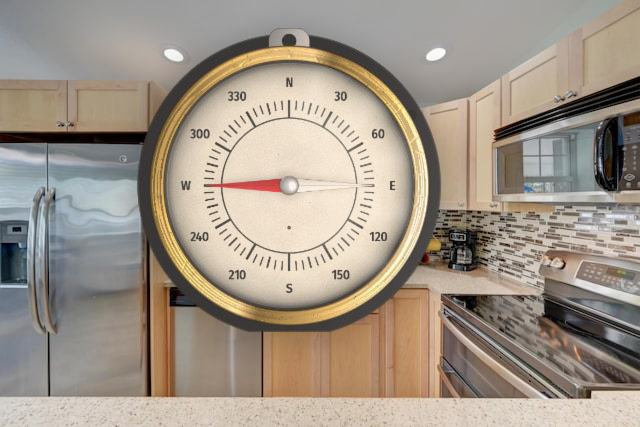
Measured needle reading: **270** °
